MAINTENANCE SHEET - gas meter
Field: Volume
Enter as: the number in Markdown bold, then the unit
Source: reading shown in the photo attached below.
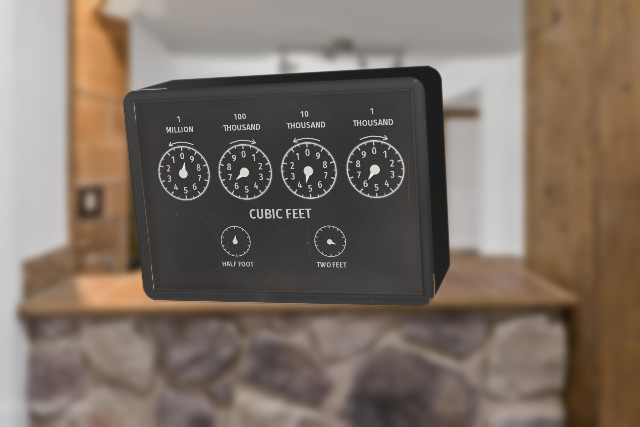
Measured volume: **964600** ft³
